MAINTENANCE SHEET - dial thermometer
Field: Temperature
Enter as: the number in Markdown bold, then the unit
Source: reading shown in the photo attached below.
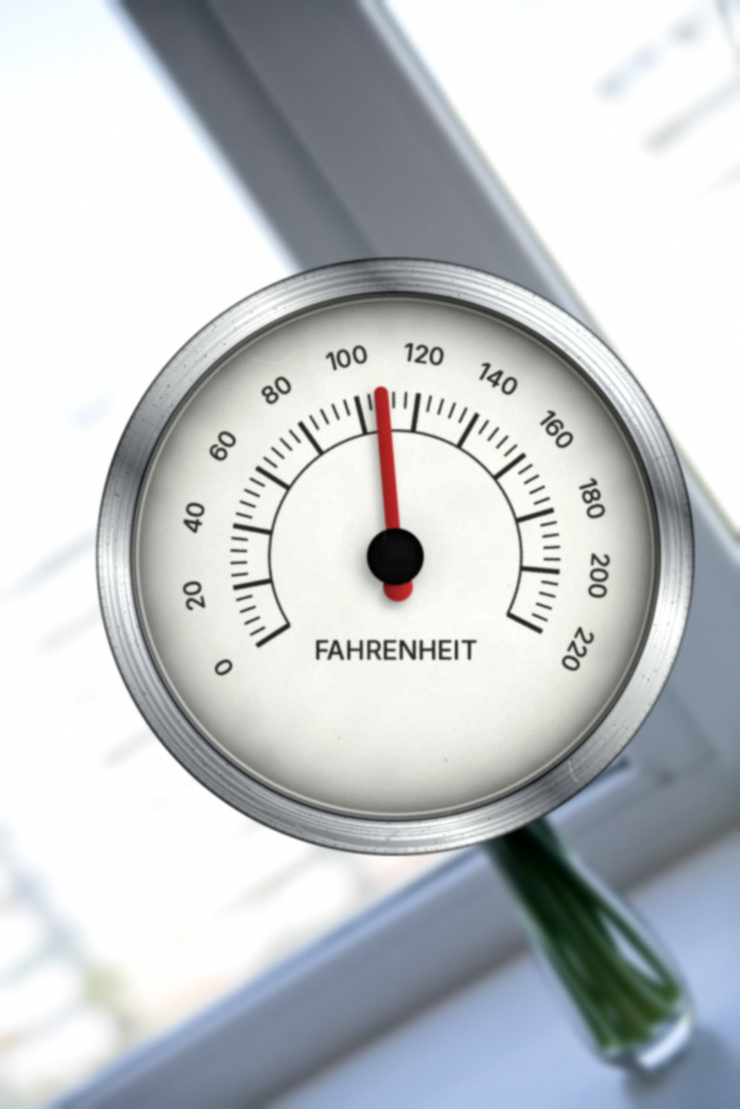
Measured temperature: **108** °F
